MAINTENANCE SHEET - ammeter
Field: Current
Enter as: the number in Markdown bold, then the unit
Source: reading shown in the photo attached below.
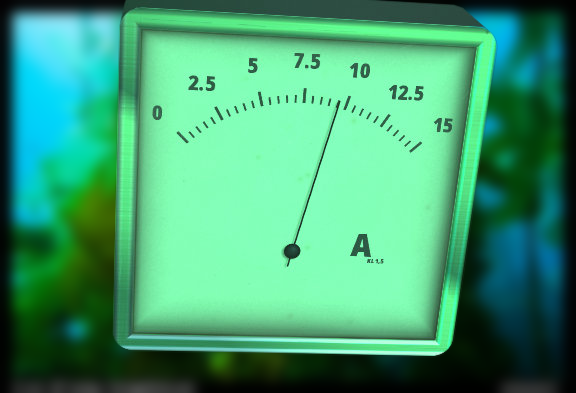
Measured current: **9.5** A
